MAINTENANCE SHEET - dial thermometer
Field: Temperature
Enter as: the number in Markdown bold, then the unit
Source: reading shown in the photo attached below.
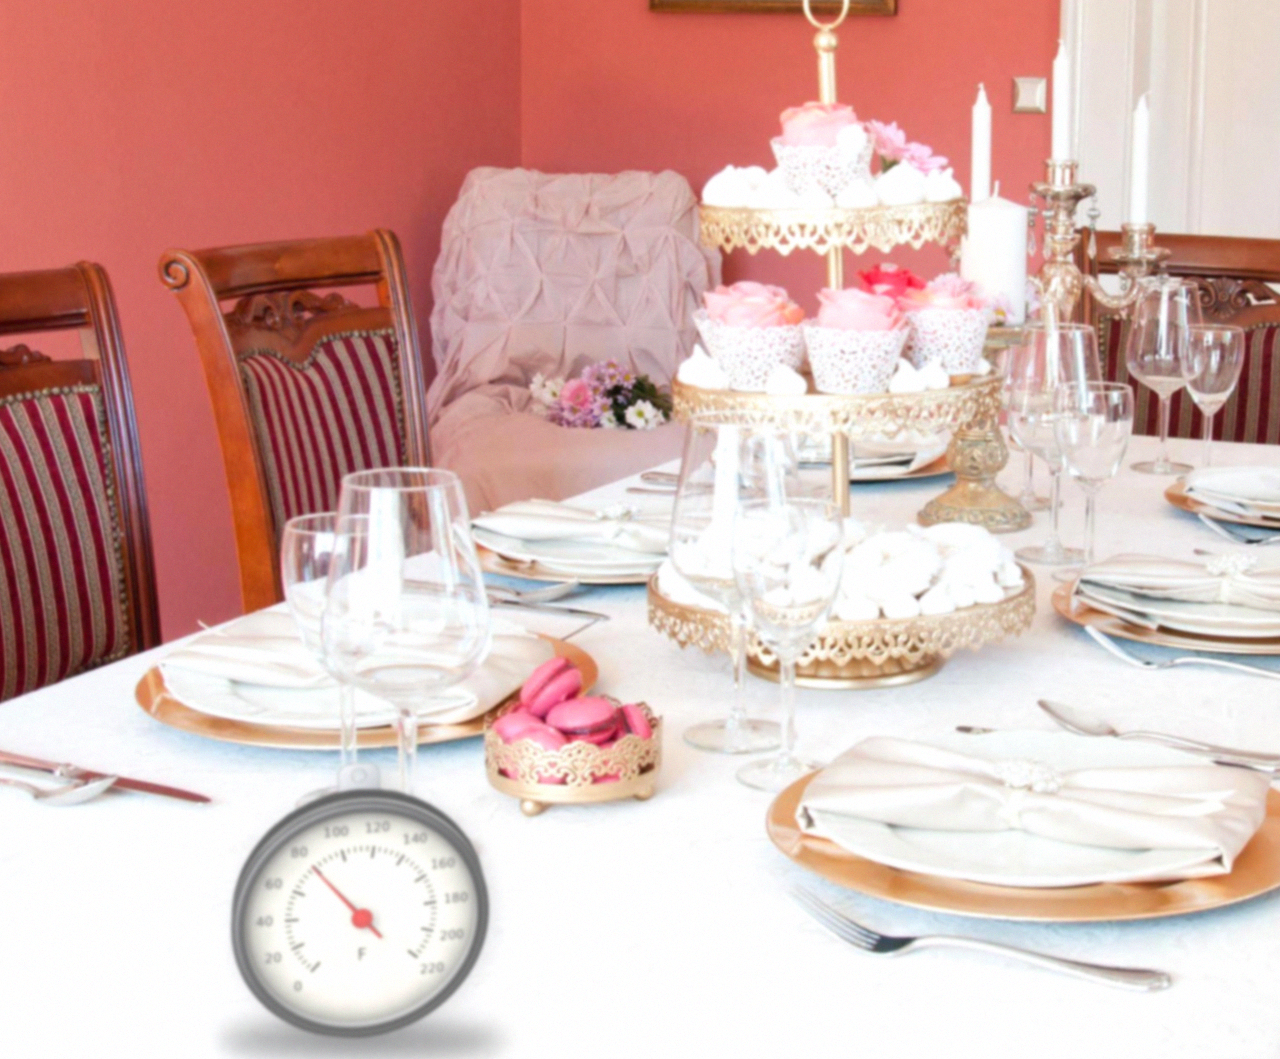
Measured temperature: **80** °F
